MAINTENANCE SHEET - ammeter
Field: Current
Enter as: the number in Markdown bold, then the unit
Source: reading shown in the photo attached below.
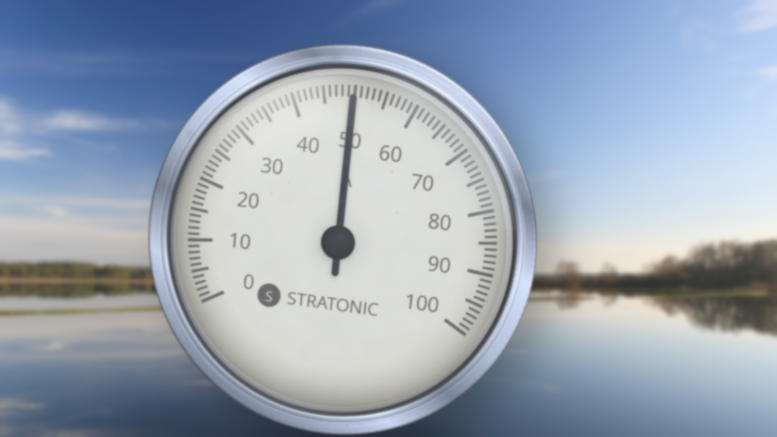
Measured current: **50** A
